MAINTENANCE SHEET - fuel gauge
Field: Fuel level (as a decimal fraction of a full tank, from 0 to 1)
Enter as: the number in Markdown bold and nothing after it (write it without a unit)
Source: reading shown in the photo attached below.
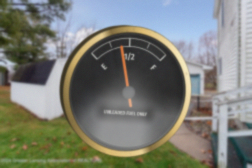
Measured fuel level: **0.375**
